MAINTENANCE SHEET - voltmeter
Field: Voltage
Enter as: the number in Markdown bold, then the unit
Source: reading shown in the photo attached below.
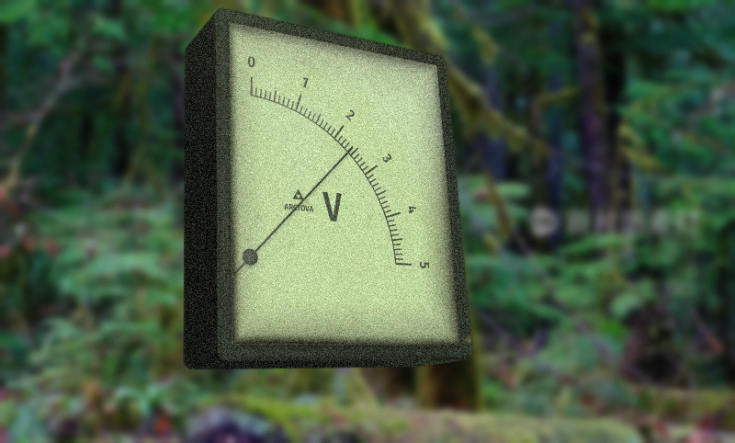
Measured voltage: **2.4** V
